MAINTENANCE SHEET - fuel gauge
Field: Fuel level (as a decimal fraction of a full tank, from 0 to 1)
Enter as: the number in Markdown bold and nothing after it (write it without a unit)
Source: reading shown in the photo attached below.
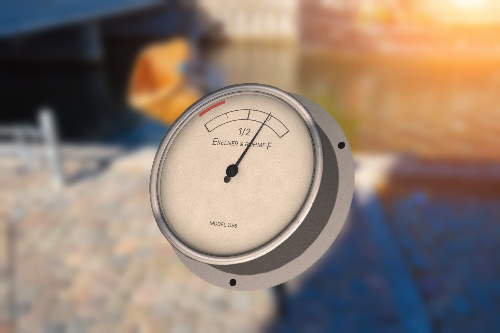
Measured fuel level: **0.75**
